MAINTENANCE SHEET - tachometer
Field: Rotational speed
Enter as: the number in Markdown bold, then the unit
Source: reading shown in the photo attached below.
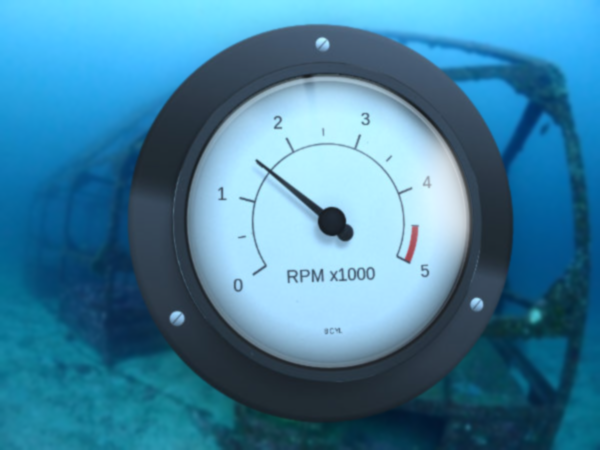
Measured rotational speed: **1500** rpm
